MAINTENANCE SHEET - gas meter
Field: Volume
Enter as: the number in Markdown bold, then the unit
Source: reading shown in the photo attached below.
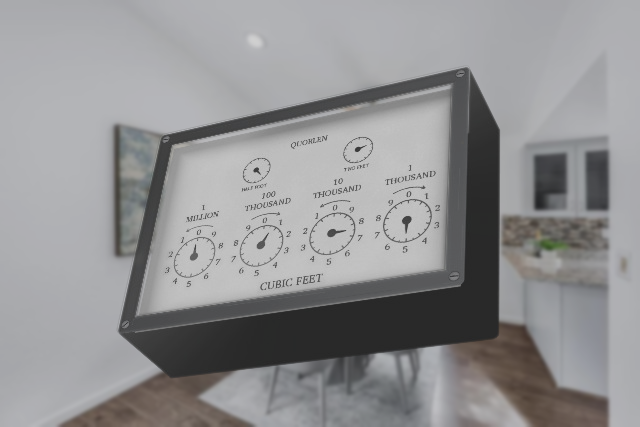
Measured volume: **7500** ft³
